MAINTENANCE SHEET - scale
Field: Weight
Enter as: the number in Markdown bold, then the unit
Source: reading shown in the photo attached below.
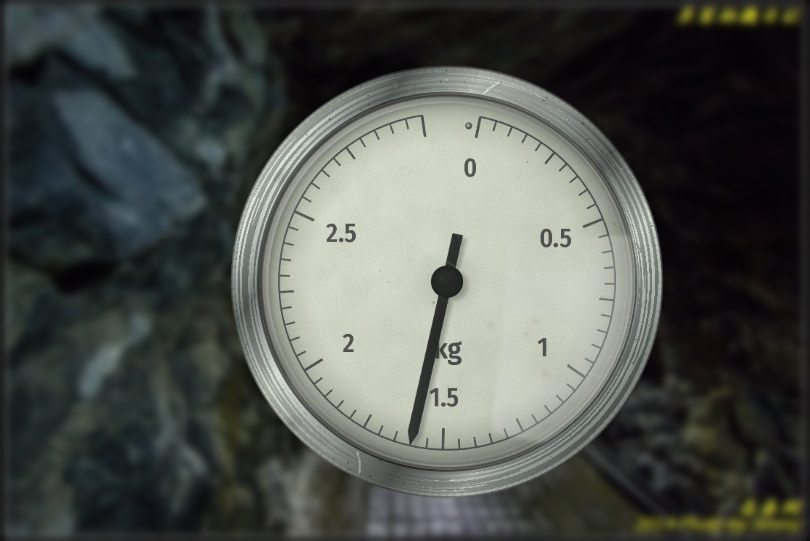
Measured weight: **1.6** kg
